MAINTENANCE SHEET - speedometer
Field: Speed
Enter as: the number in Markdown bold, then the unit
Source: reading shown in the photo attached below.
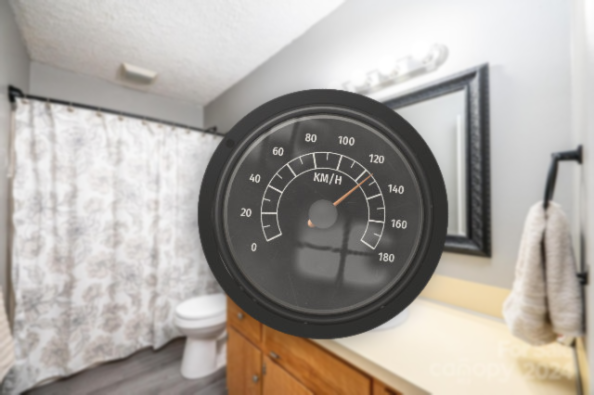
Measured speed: **125** km/h
